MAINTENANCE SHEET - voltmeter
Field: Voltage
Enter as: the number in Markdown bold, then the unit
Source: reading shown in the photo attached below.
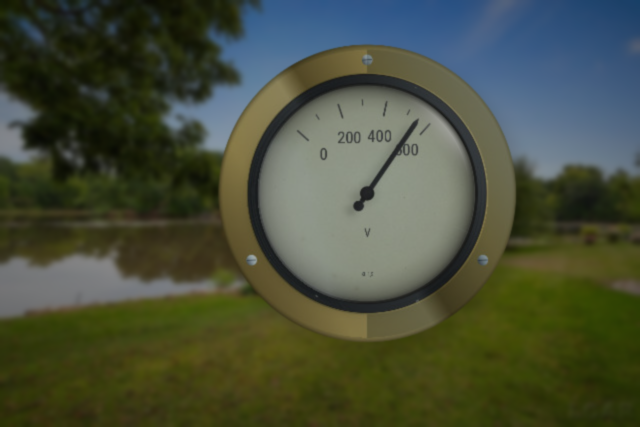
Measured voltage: **550** V
